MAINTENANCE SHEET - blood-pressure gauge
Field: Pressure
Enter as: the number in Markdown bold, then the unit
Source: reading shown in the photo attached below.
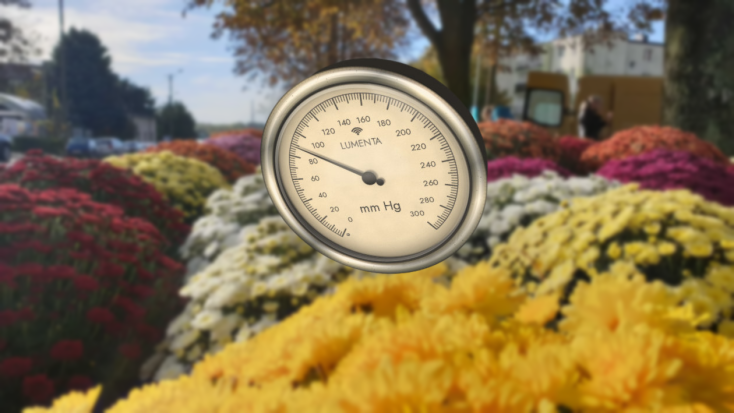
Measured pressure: **90** mmHg
